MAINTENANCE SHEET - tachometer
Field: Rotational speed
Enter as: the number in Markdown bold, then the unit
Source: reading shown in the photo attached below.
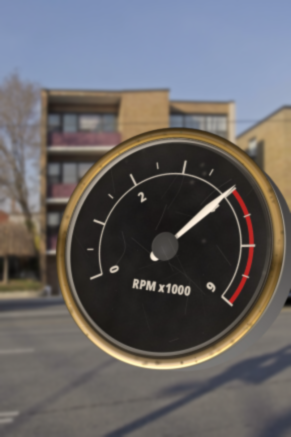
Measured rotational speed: **4000** rpm
